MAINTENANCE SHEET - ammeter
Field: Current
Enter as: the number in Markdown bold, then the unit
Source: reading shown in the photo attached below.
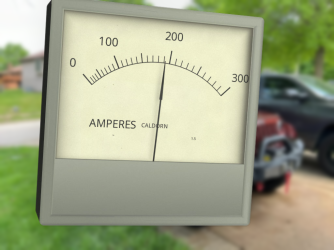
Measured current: **190** A
